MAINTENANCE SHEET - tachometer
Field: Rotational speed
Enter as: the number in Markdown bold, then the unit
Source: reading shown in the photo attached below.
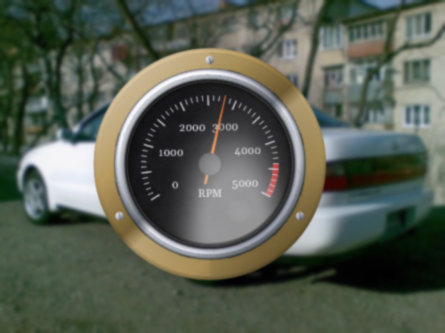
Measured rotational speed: **2800** rpm
